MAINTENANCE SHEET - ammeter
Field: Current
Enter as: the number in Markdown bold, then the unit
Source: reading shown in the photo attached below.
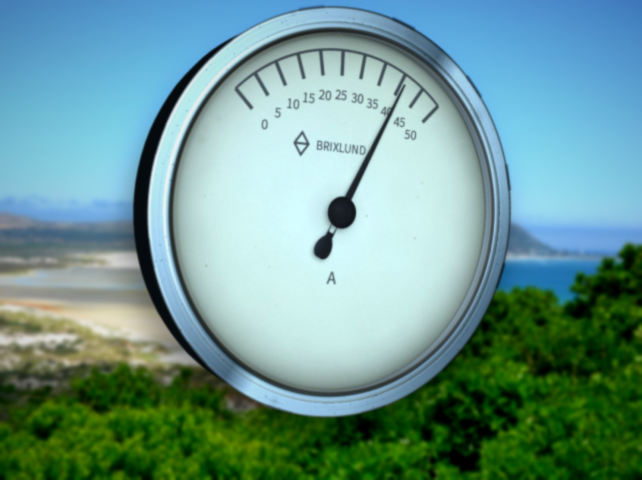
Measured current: **40** A
